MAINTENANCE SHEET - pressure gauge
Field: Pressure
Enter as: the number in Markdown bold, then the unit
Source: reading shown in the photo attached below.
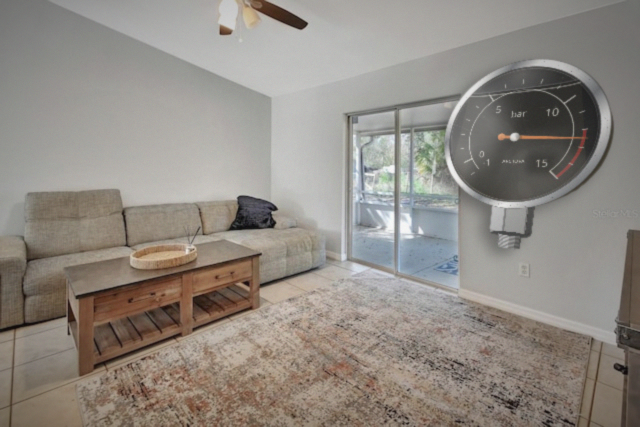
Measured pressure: **12.5** bar
